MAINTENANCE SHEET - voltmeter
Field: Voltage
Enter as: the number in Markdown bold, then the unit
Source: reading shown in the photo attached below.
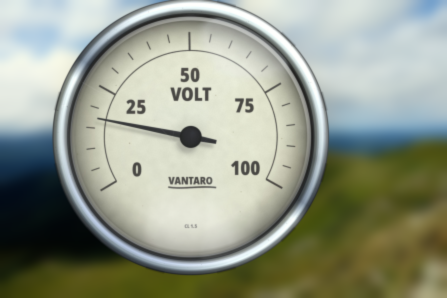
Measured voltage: **17.5** V
